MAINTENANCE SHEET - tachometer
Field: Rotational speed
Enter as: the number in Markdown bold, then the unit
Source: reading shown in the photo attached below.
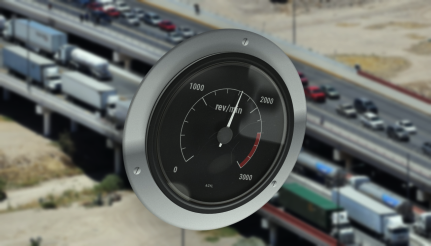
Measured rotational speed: **1600** rpm
